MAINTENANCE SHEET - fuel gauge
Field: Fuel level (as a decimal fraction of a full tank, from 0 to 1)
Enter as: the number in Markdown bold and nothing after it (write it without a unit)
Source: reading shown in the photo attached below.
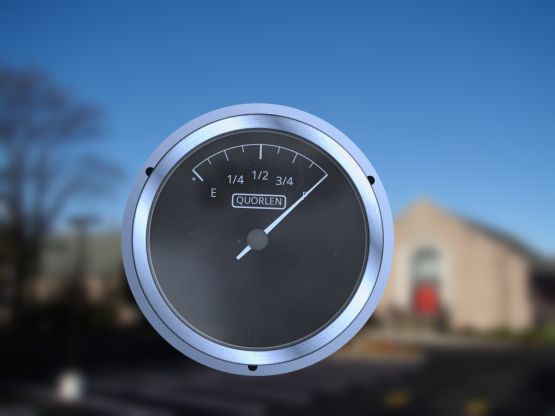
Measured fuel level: **1**
